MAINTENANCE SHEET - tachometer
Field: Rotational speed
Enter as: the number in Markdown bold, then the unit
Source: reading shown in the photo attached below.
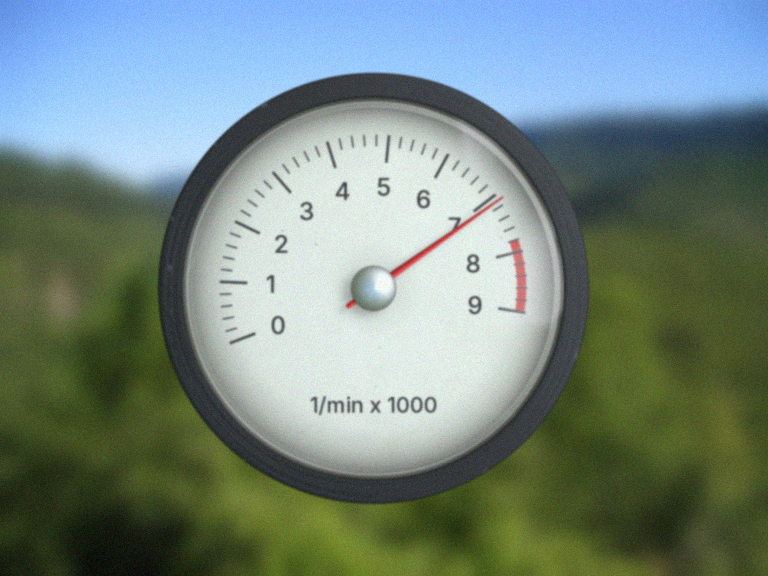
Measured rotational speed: **7100** rpm
